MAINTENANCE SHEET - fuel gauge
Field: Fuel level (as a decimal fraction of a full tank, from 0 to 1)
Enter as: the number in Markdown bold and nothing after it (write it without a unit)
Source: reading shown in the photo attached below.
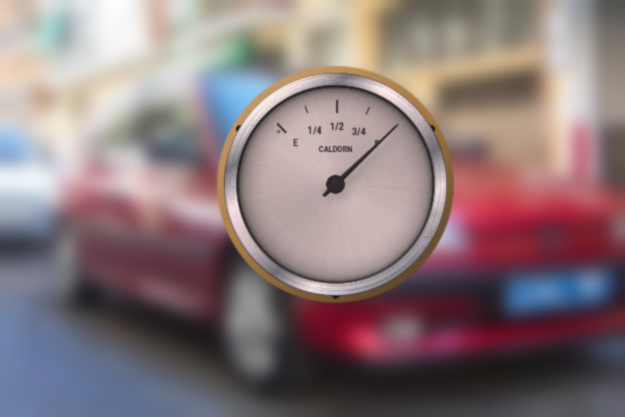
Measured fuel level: **1**
